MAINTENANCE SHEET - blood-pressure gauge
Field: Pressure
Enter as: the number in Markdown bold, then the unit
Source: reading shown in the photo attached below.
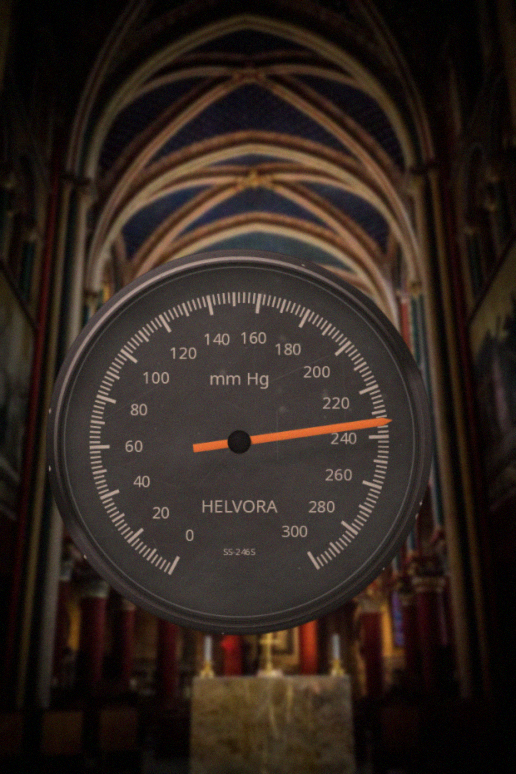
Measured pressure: **234** mmHg
